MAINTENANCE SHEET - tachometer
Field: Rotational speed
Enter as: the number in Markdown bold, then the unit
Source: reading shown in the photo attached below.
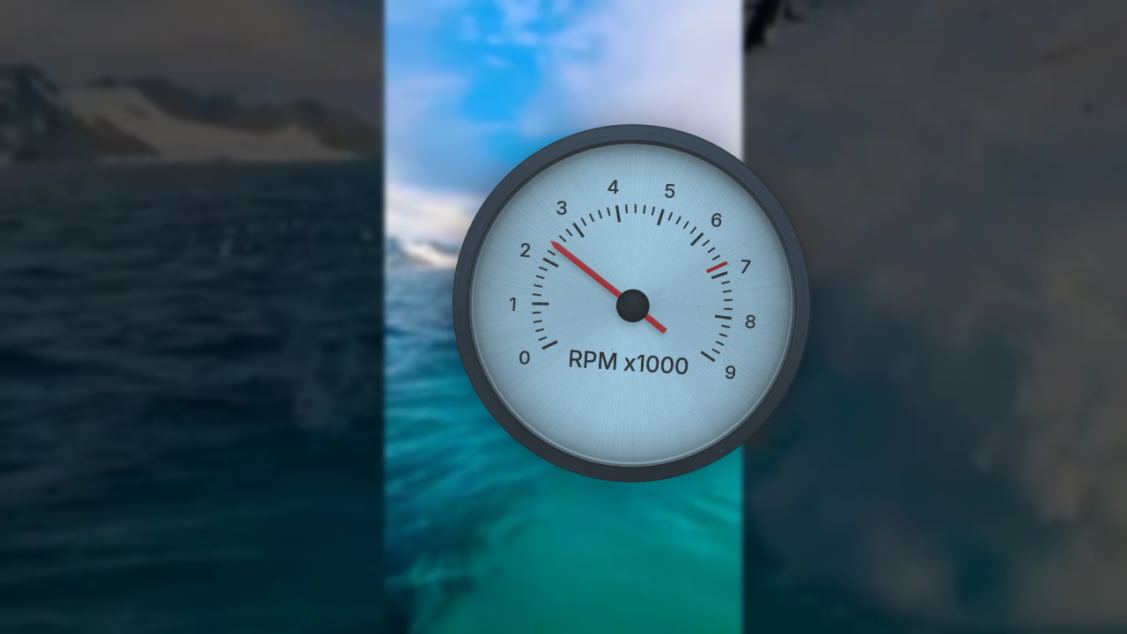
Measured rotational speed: **2400** rpm
